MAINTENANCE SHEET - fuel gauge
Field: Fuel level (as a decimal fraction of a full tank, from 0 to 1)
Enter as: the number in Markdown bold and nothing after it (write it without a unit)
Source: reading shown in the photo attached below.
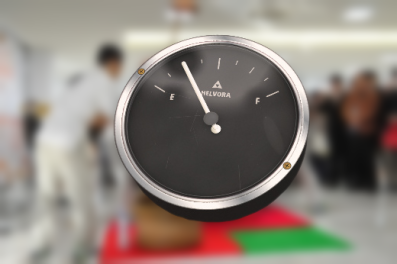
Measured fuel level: **0.25**
